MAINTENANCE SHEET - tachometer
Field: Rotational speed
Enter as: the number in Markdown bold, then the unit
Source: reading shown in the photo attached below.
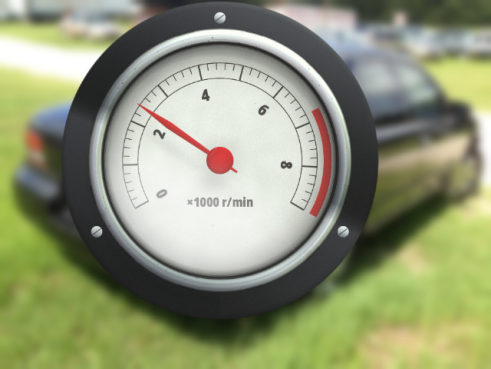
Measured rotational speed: **2400** rpm
